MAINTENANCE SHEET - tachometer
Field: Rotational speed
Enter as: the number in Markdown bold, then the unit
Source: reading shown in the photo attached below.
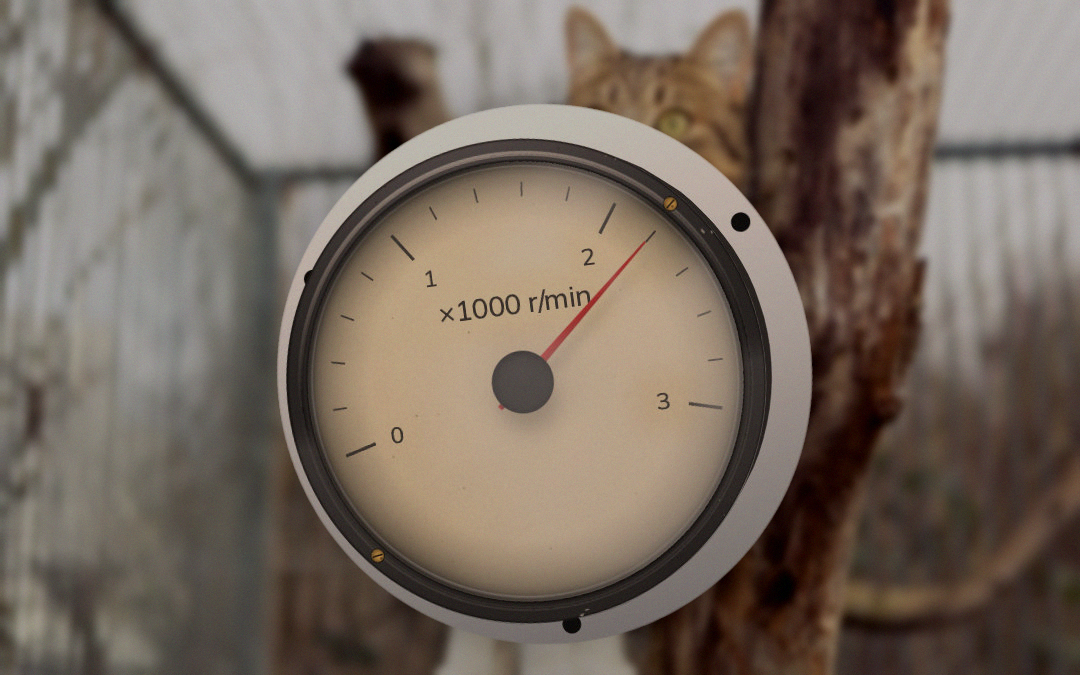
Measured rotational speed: **2200** rpm
